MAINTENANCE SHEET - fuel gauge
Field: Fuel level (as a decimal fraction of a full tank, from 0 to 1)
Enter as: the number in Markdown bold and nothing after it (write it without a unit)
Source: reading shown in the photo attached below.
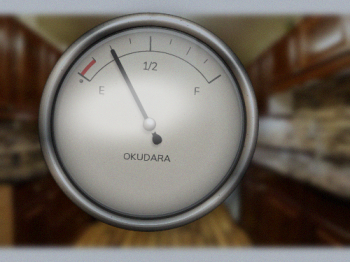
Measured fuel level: **0.25**
